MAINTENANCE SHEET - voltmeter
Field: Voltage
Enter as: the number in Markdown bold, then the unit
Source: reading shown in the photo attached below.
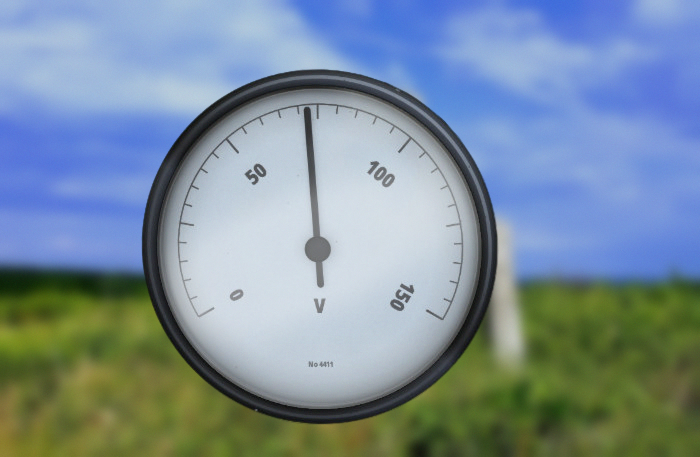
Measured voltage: **72.5** V
